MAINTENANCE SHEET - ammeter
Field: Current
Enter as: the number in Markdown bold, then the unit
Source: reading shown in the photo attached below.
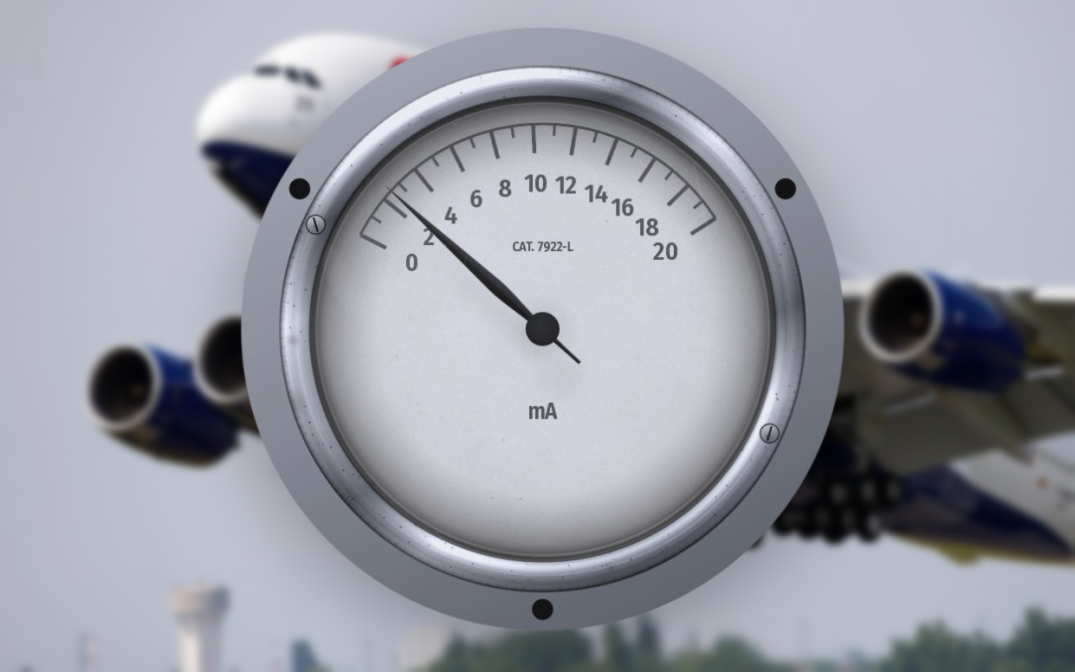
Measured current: **2.5** mA
